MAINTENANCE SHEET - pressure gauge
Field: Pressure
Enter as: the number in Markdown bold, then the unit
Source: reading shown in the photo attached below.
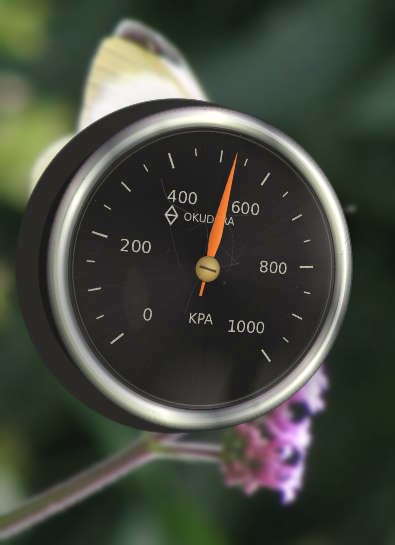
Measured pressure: **525** kPa
